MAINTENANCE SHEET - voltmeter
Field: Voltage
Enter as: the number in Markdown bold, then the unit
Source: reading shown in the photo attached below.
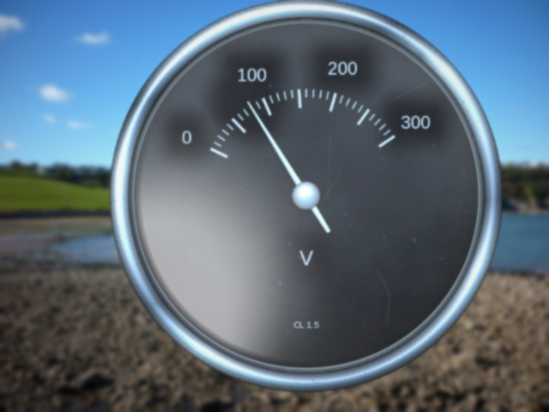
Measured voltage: **80** V
